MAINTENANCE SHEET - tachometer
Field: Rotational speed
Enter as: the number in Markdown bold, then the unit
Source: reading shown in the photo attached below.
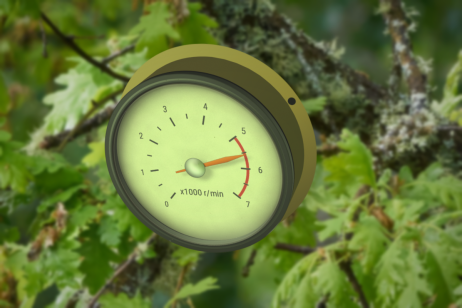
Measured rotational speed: **5500** rpm
